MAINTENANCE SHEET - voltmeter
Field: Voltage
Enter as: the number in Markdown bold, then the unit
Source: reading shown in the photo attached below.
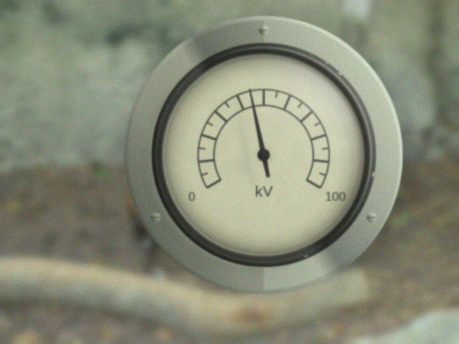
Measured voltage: **45** kV
